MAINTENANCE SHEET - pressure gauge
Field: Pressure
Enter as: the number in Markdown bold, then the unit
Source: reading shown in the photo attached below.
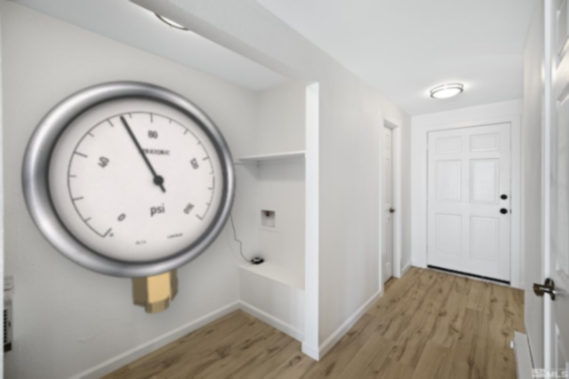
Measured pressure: **65** psi
